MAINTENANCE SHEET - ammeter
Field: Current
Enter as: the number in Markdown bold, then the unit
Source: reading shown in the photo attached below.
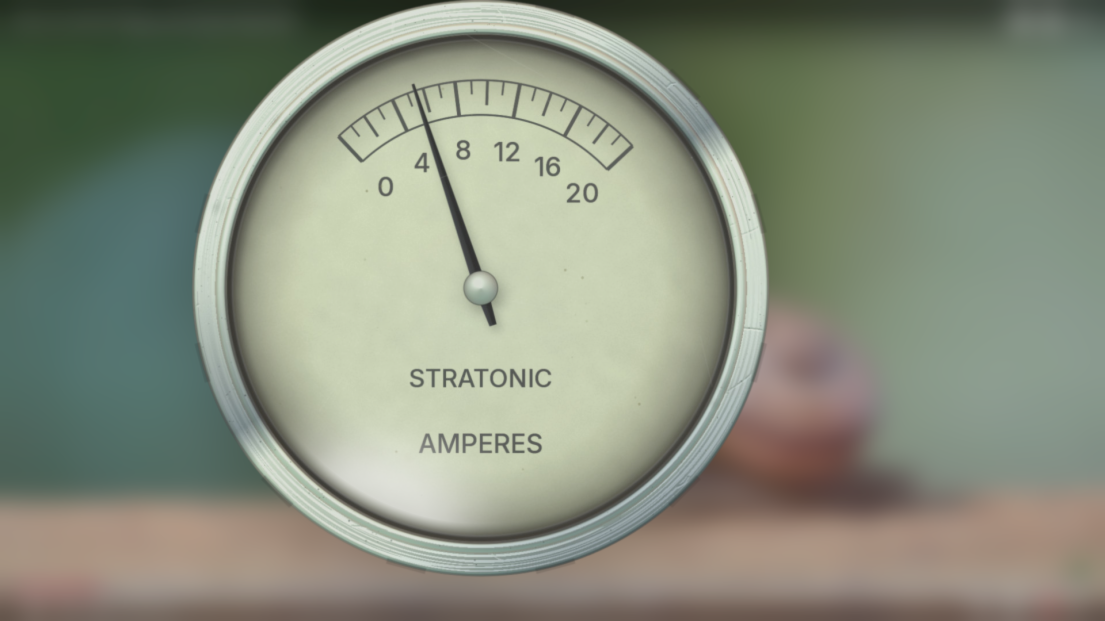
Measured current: **5.5** A
